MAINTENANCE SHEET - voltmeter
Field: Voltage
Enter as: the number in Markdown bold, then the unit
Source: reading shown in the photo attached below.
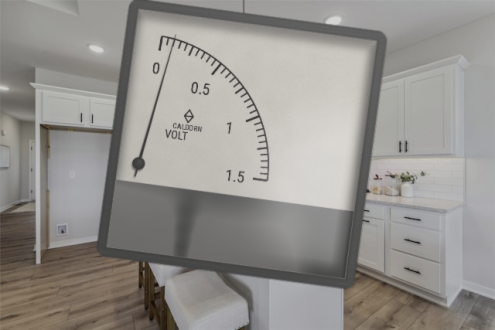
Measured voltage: **0.1** V
